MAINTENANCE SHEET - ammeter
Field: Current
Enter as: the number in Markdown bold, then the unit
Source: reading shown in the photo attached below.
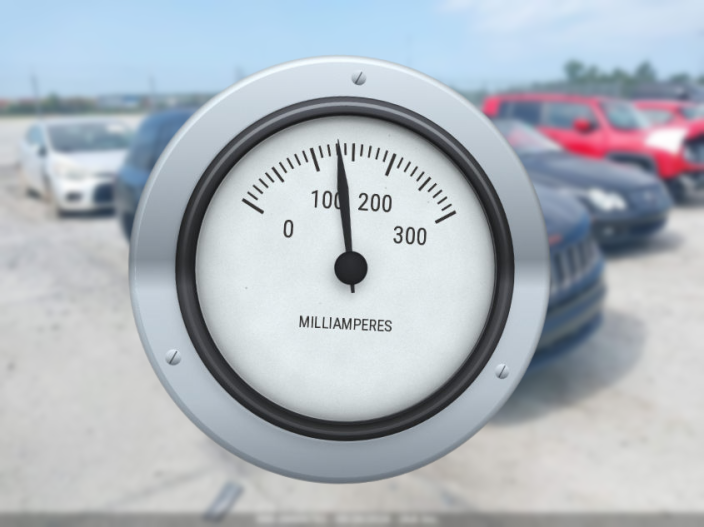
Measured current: **130** mA
